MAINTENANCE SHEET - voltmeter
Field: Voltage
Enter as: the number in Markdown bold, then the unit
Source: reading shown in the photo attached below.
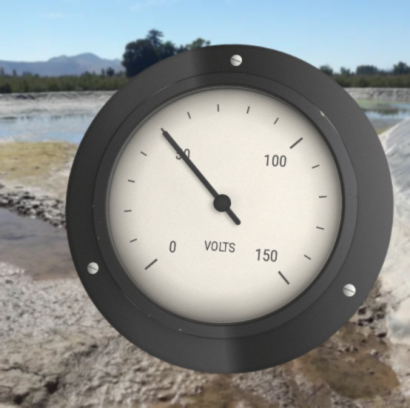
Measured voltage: **50** V
